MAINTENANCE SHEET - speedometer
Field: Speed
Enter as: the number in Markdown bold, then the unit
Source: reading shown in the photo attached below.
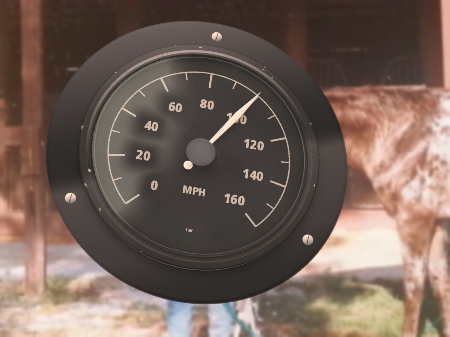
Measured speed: **100** mph
